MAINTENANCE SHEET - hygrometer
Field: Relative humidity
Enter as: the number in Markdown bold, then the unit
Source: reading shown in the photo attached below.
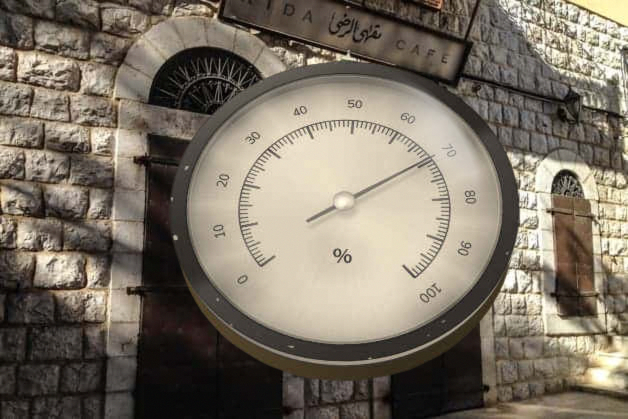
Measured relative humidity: **70** %
